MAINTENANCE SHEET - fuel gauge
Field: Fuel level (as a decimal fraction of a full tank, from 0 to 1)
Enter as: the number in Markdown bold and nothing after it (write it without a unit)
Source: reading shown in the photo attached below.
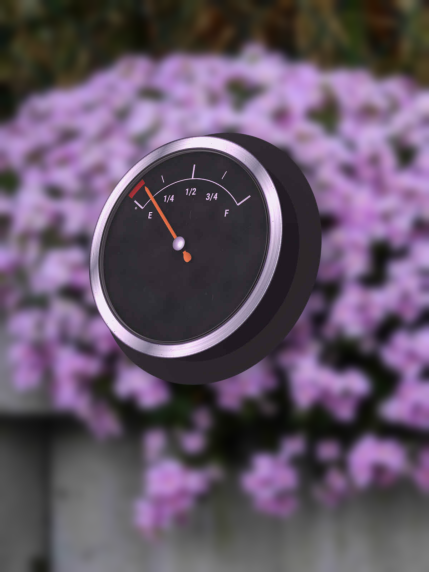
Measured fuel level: **0.125**
